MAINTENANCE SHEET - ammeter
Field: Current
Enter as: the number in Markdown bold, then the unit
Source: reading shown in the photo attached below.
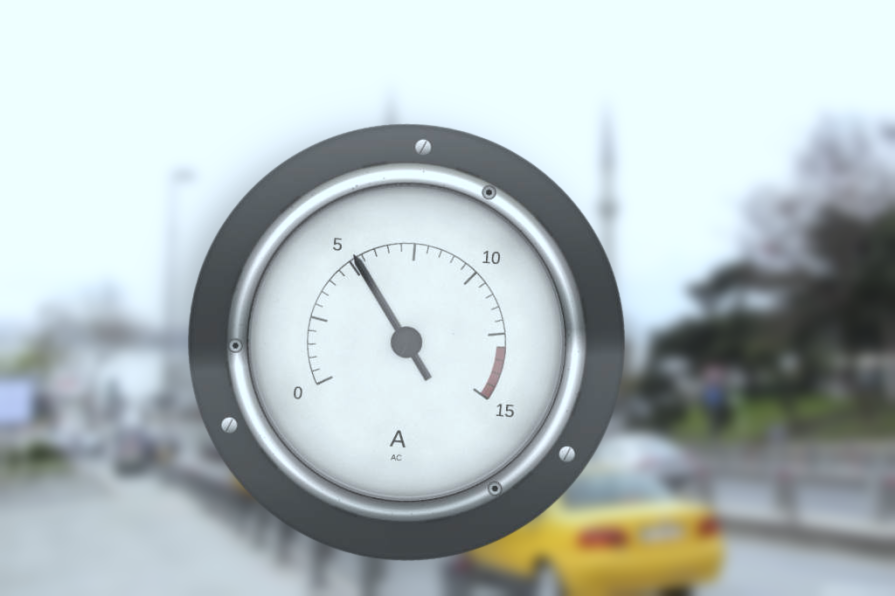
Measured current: **5.25** A
